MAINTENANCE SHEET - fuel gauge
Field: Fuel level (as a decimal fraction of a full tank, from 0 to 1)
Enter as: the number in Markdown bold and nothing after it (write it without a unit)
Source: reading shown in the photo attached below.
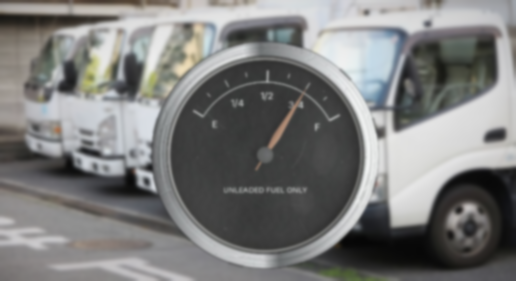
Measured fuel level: **0.75**
